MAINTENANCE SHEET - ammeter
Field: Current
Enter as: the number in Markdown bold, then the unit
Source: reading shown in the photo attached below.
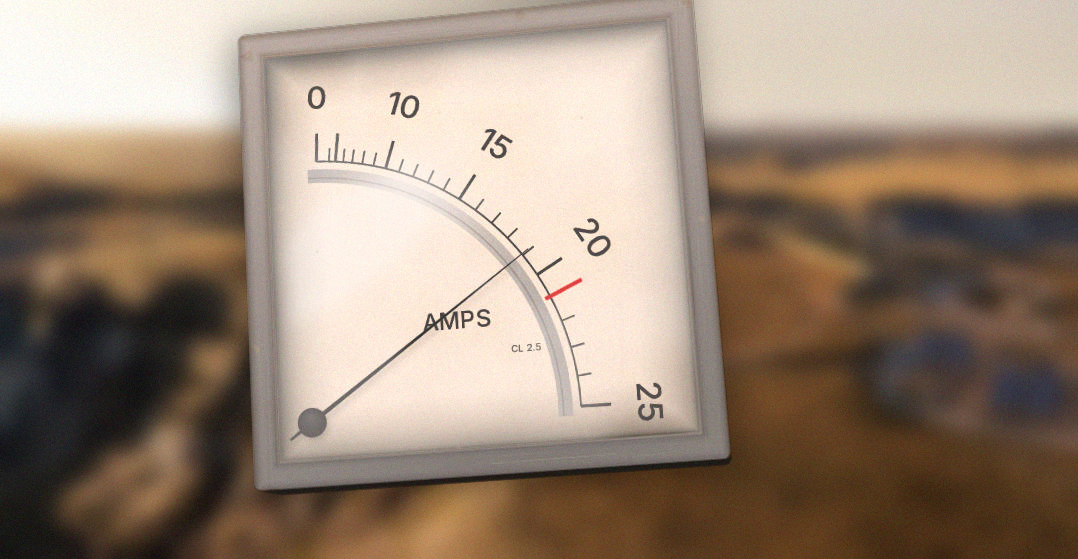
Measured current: **19** A
